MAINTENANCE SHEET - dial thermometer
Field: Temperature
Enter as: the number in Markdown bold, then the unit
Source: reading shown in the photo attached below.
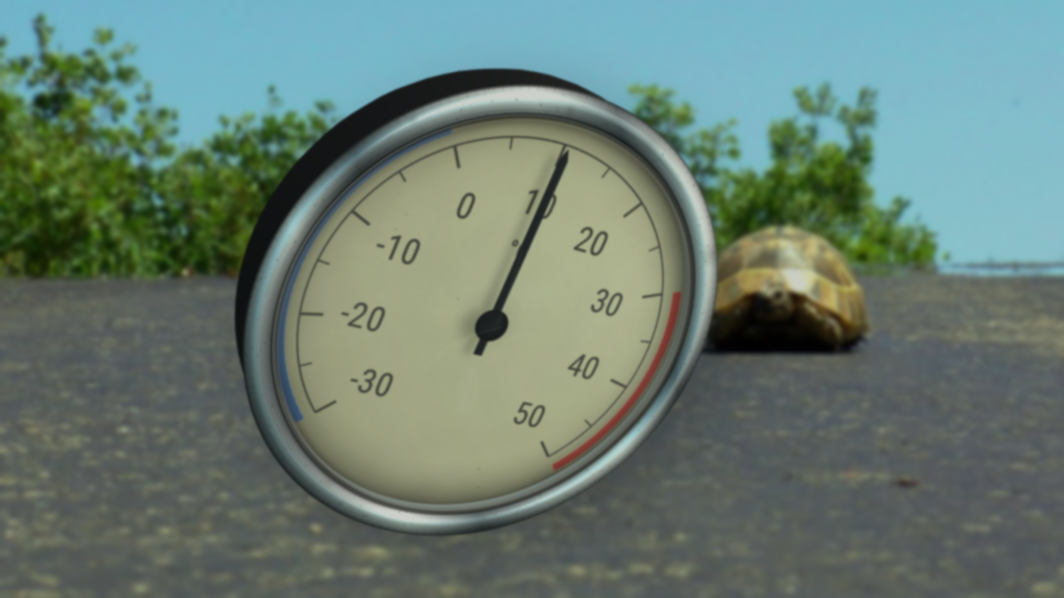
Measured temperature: **10** °C
